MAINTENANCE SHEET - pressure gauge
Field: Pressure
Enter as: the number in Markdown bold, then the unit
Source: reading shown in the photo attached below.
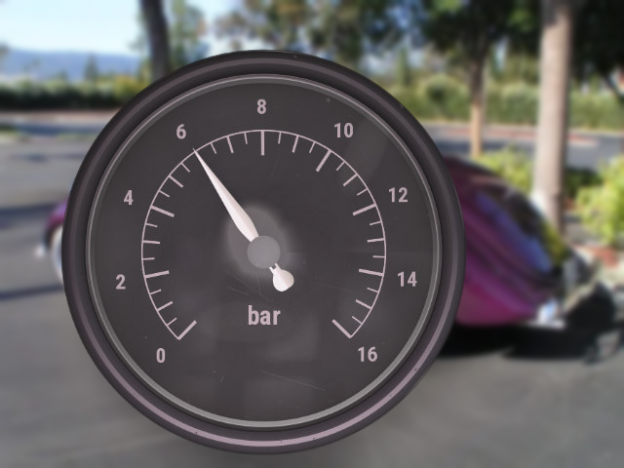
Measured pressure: **6** bar
